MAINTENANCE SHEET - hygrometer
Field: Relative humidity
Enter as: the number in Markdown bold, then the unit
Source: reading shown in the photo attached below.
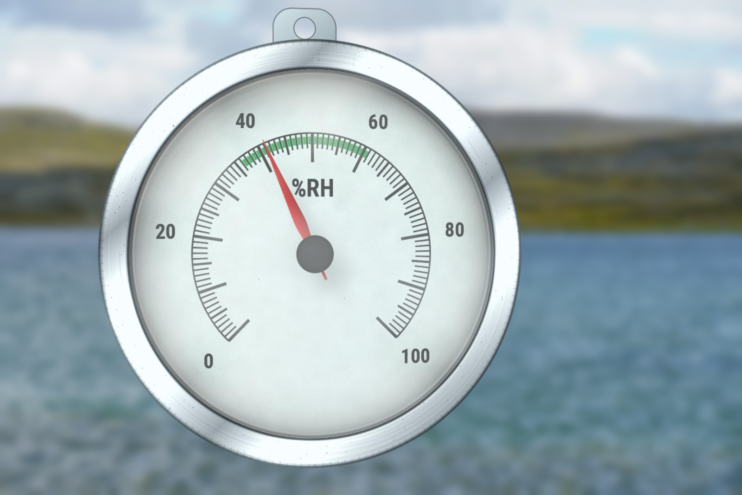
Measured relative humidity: **41** %
